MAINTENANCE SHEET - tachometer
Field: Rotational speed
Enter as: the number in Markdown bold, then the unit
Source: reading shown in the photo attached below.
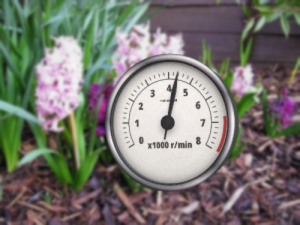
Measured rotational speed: **4400** rpm
